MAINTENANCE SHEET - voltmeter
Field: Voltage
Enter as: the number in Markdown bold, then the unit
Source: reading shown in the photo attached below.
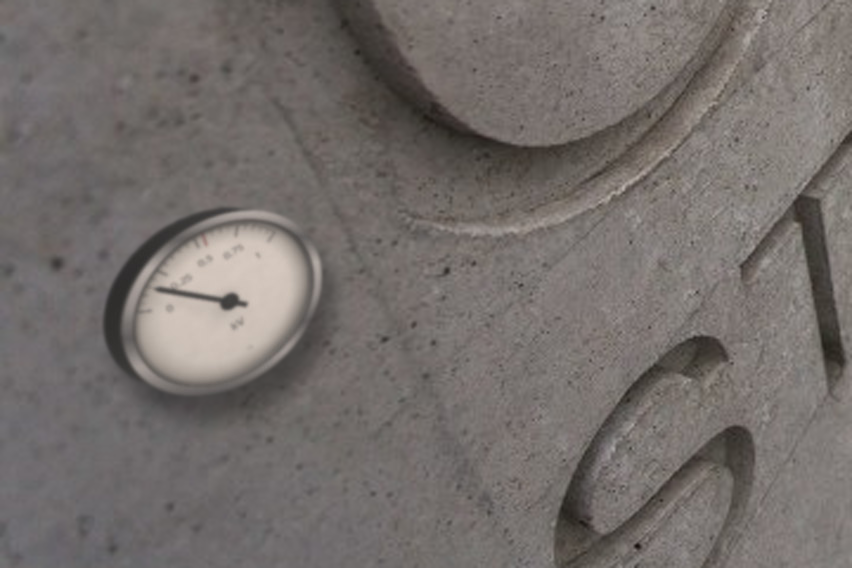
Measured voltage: **0.15** kV
